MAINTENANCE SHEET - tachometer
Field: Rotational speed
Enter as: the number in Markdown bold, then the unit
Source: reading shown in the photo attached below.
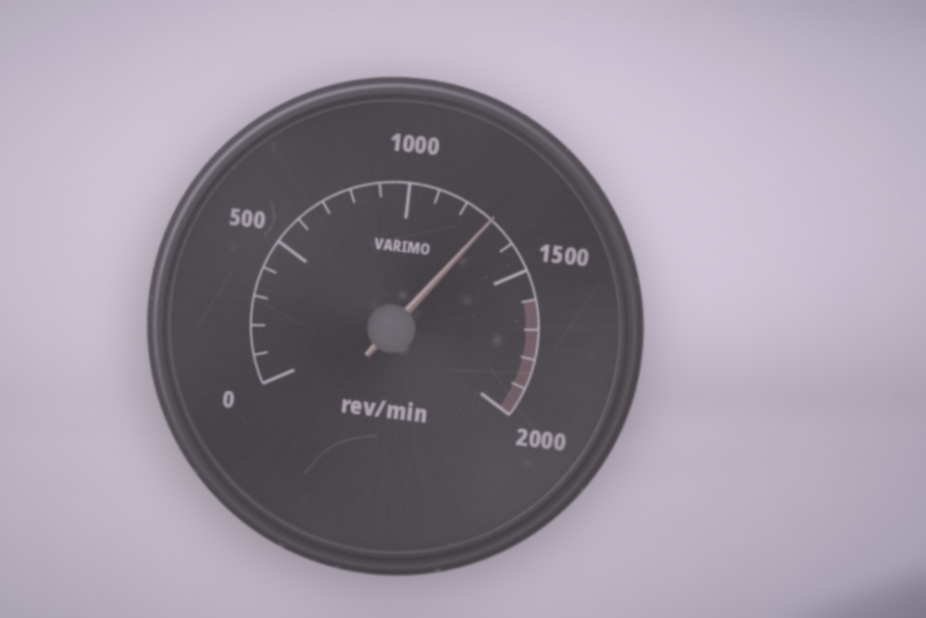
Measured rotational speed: **1300** rpm
